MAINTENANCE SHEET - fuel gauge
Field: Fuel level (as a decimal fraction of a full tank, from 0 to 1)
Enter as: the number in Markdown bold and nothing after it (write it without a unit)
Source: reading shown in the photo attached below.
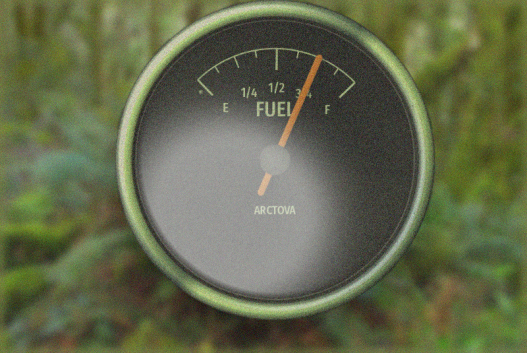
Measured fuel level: **0.75**
